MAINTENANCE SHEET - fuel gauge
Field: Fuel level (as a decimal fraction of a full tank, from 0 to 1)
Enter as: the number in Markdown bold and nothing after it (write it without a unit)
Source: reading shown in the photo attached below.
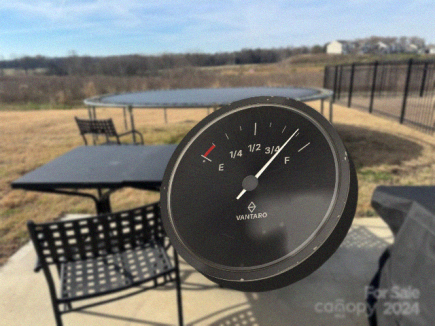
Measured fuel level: **0.875**
